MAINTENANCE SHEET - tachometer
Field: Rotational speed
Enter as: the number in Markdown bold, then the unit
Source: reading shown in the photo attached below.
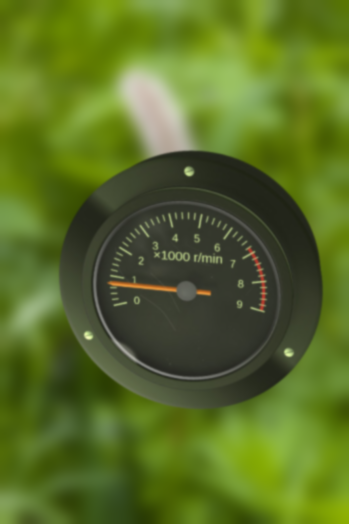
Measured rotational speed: **800** rpm
